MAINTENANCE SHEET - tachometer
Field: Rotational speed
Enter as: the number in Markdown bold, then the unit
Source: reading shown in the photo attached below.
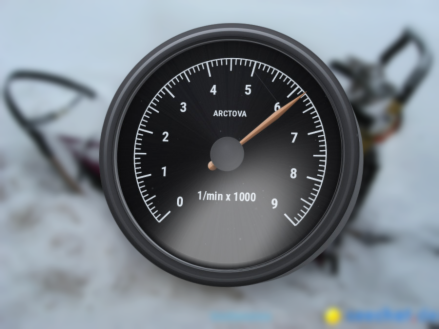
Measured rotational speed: **6200** rpm
